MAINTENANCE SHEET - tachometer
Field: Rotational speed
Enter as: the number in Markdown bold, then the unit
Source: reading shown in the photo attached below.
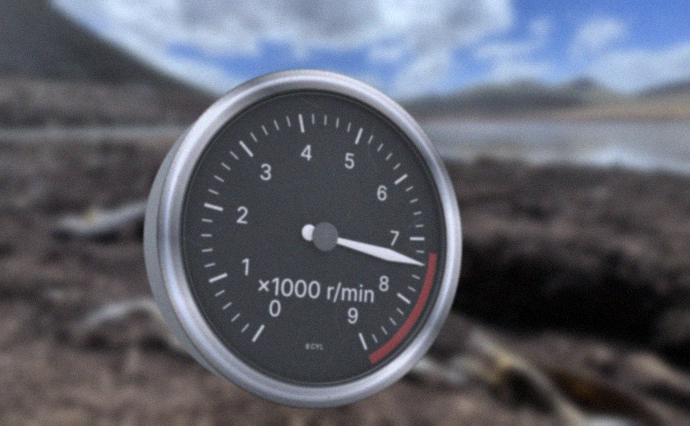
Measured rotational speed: **7400** rpm
